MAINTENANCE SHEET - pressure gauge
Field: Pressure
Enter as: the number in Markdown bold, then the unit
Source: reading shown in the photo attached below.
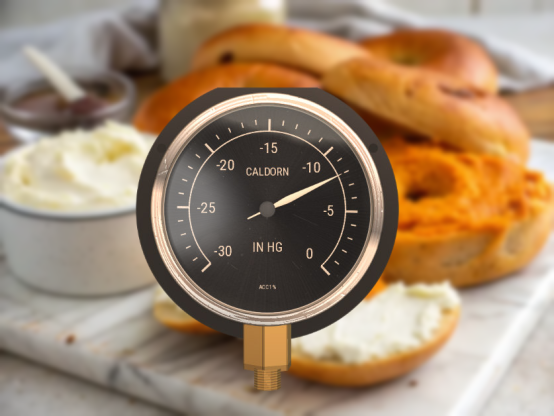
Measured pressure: **-8** inHg
